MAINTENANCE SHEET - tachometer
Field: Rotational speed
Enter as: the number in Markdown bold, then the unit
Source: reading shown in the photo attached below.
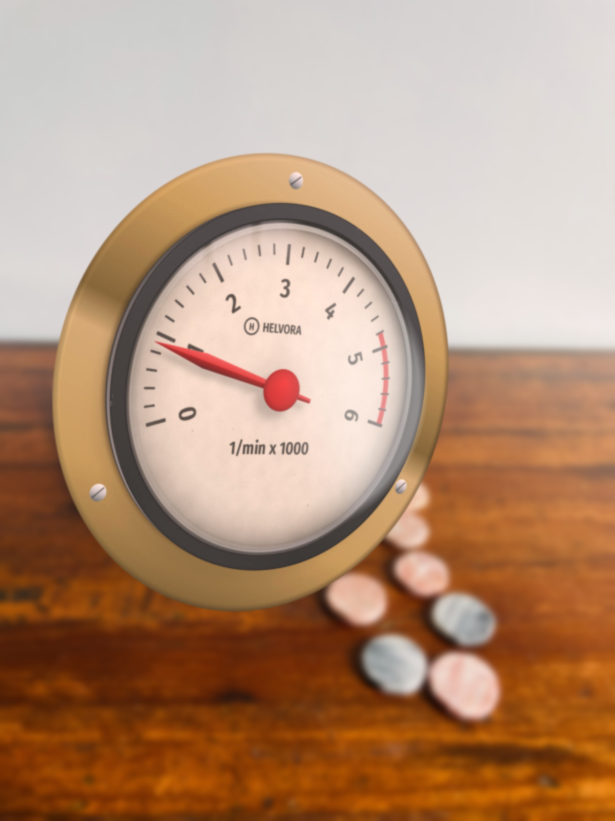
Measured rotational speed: **900** rpm
